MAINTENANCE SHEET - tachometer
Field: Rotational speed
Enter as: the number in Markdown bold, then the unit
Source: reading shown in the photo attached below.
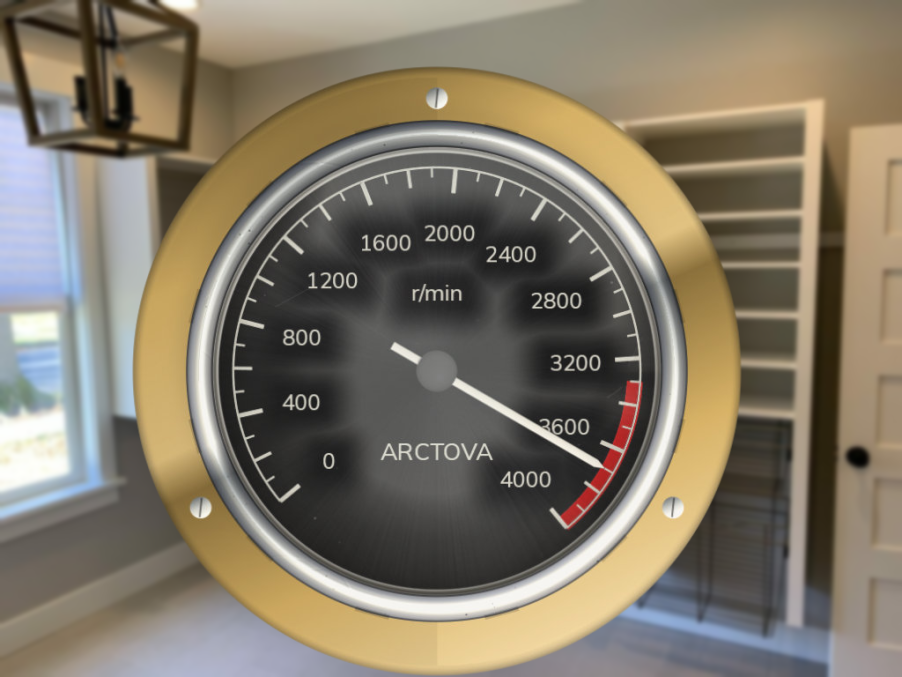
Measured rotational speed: **3700** rpm
